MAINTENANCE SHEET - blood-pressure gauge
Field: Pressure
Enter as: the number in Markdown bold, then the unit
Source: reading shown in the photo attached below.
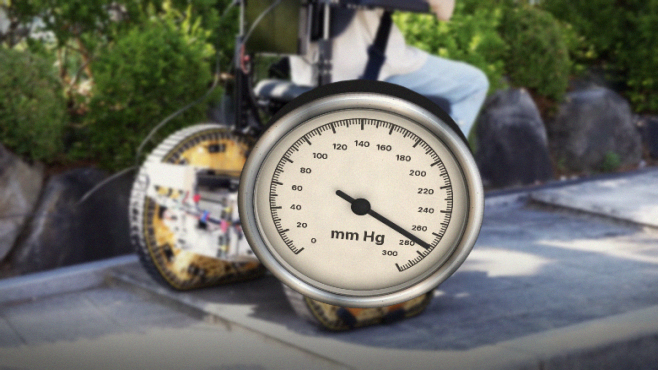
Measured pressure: **270** mmHg
